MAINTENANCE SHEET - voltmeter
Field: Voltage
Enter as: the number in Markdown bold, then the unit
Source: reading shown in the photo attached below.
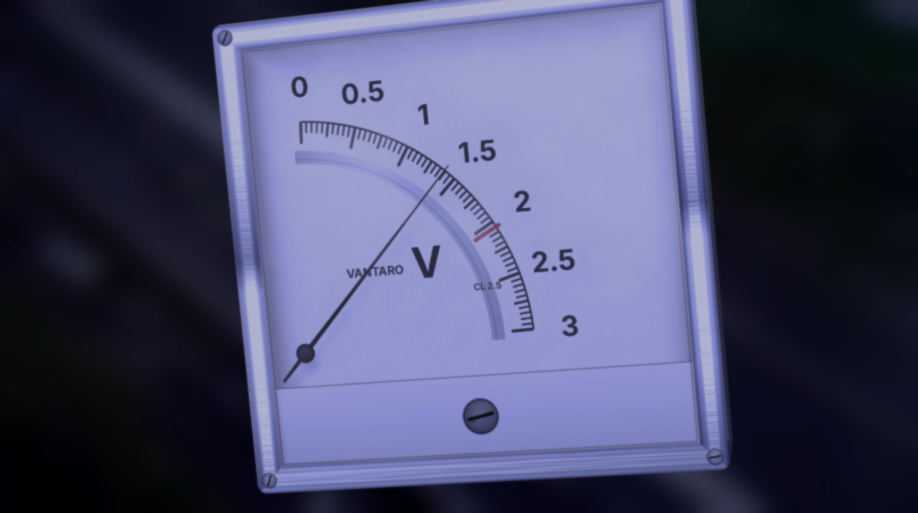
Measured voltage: **1.4** V
